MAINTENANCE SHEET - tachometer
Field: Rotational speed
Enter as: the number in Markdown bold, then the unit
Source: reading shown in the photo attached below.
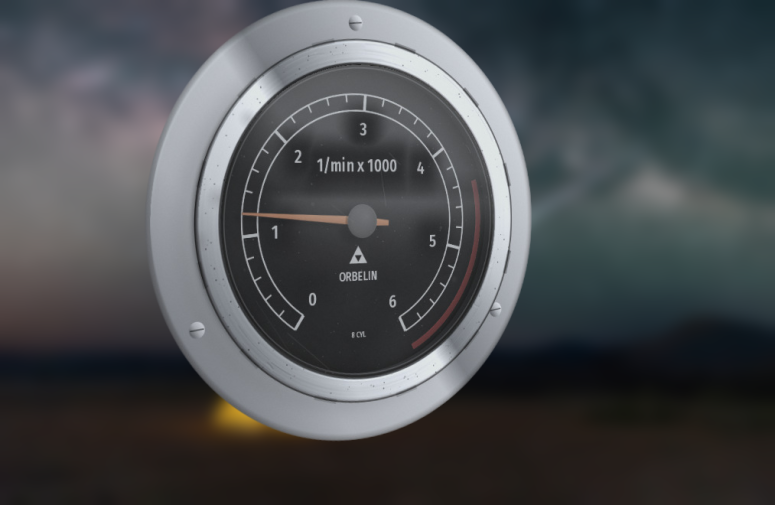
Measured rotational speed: **1200** rpm
